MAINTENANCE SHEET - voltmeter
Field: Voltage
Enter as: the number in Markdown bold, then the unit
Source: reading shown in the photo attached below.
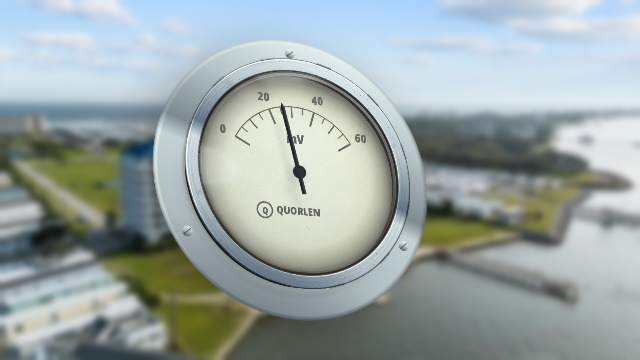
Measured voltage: **25** mV
